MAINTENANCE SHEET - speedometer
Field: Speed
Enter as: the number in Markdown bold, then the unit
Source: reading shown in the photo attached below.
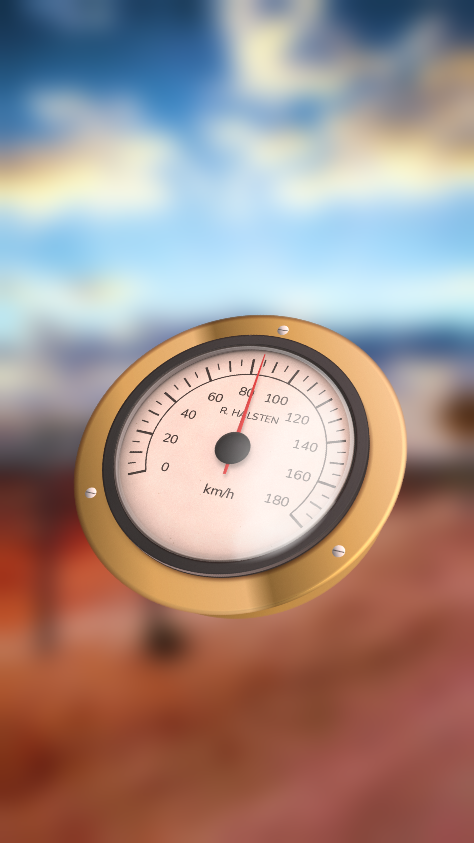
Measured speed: **85** km/h
